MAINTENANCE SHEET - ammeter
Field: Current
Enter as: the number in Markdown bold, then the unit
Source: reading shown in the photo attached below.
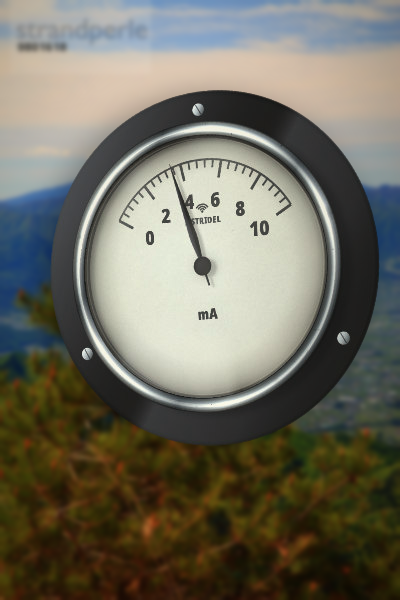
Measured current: **3.6** mA
